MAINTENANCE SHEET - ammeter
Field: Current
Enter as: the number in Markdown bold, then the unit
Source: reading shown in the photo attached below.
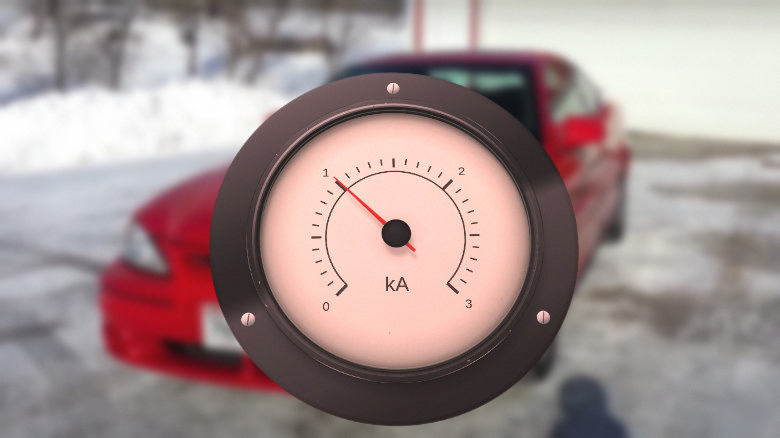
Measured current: **1** kA
